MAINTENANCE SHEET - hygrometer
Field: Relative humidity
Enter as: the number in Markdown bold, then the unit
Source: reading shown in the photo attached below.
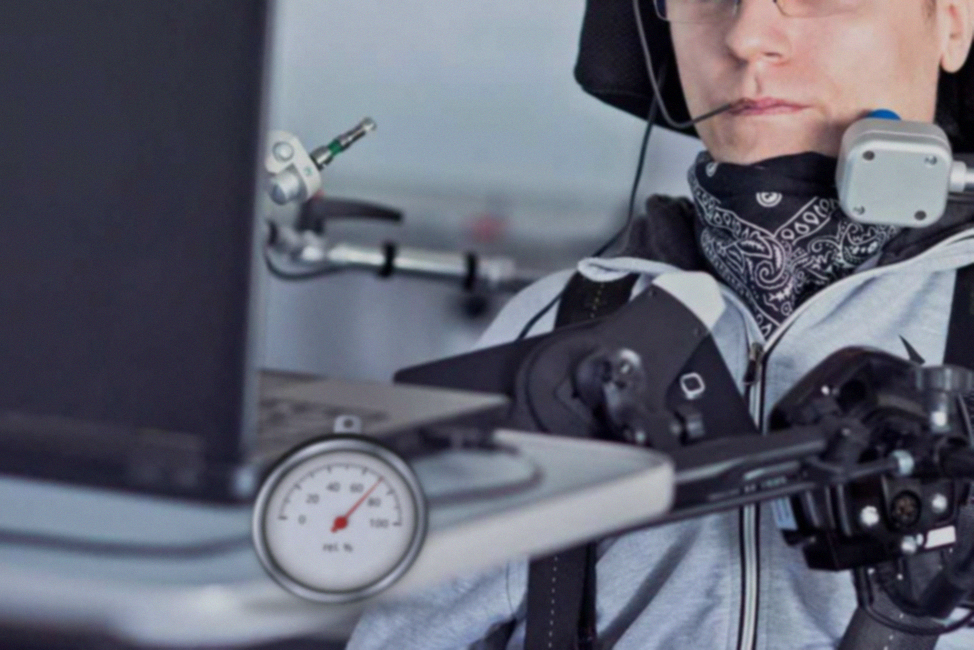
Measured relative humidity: **70** %
